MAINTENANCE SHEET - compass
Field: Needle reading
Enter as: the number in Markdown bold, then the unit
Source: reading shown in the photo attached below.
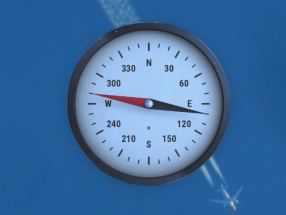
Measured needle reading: **280** °
